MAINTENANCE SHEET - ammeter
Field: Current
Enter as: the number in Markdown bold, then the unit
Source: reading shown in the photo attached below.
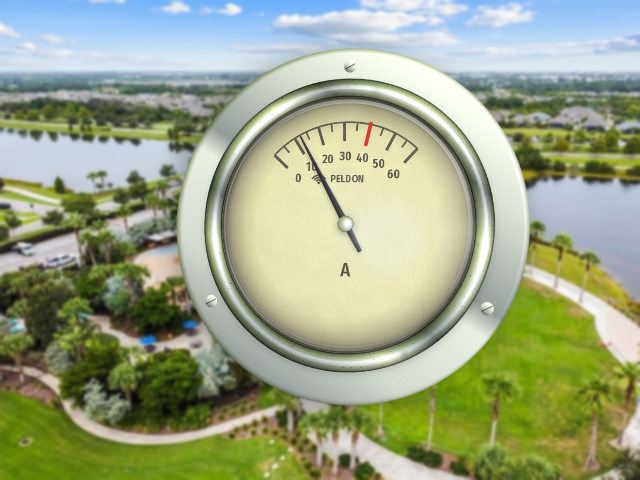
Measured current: **12.5** A
